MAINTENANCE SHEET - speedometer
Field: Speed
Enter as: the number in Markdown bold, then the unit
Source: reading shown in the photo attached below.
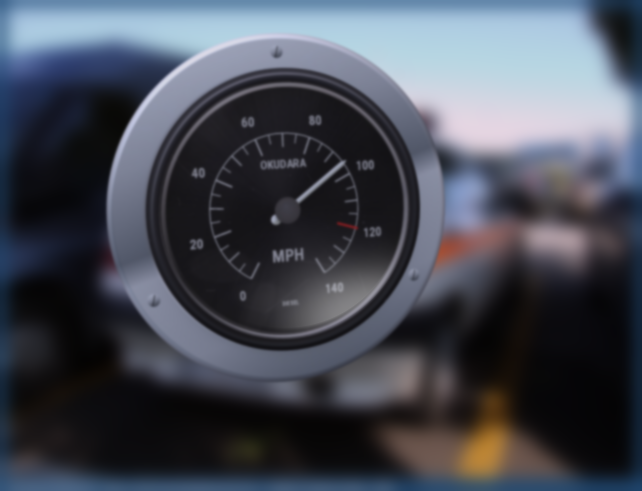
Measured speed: **95** mph
